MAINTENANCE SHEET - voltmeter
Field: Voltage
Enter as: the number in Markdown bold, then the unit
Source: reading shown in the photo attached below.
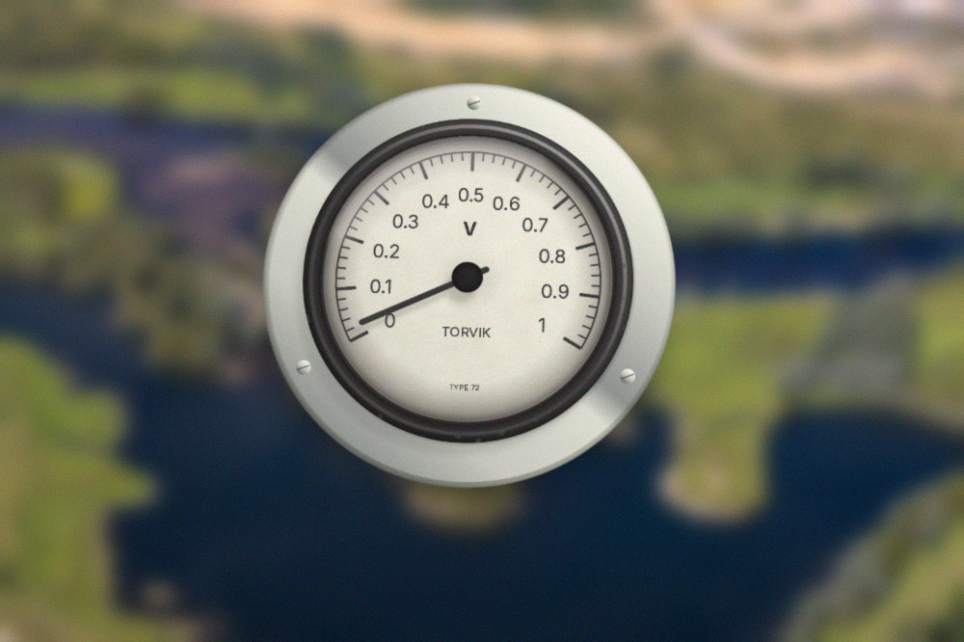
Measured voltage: **0.02** V
